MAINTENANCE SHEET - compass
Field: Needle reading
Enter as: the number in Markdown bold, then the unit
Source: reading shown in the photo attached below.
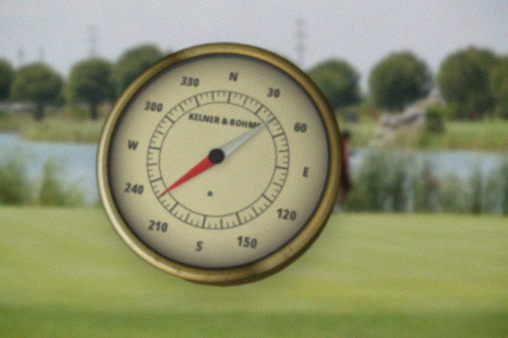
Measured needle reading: **225** °
